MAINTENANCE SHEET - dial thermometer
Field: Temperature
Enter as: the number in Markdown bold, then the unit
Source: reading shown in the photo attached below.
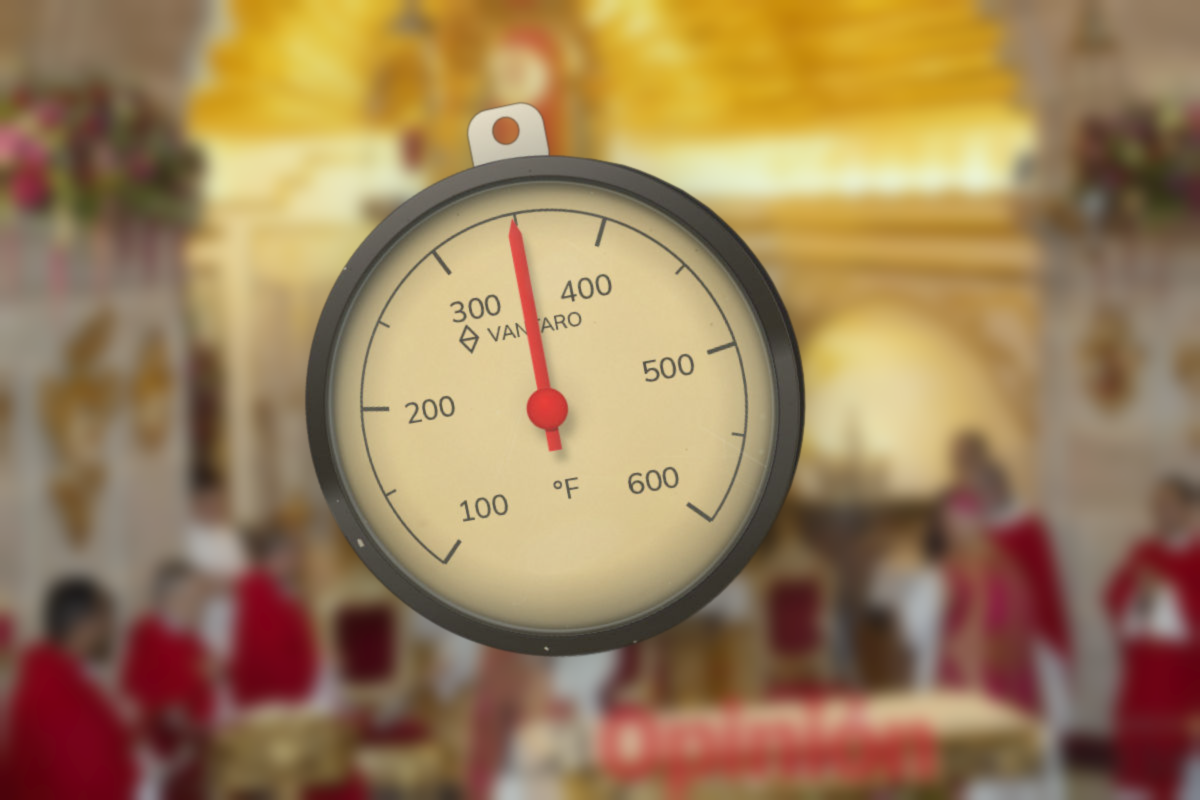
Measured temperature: **350** °F
